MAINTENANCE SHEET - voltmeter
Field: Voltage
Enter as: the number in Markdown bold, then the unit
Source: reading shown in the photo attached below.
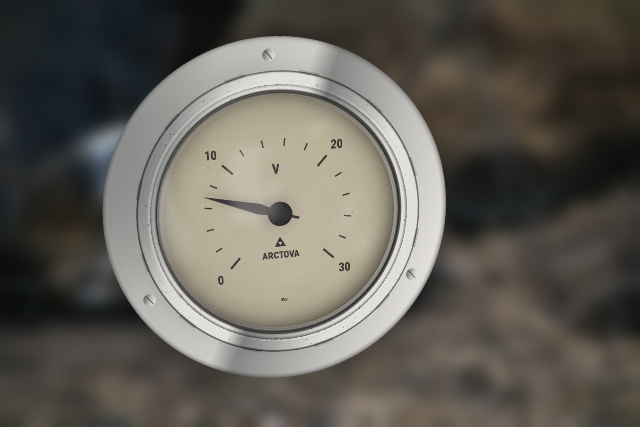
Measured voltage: **7** V
